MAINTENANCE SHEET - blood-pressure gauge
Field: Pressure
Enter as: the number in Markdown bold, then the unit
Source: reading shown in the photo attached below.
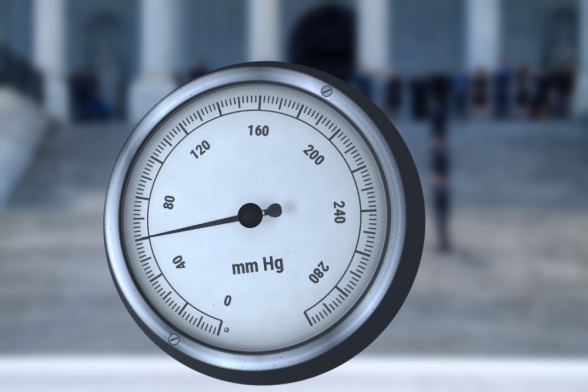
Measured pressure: **60** mmHg
